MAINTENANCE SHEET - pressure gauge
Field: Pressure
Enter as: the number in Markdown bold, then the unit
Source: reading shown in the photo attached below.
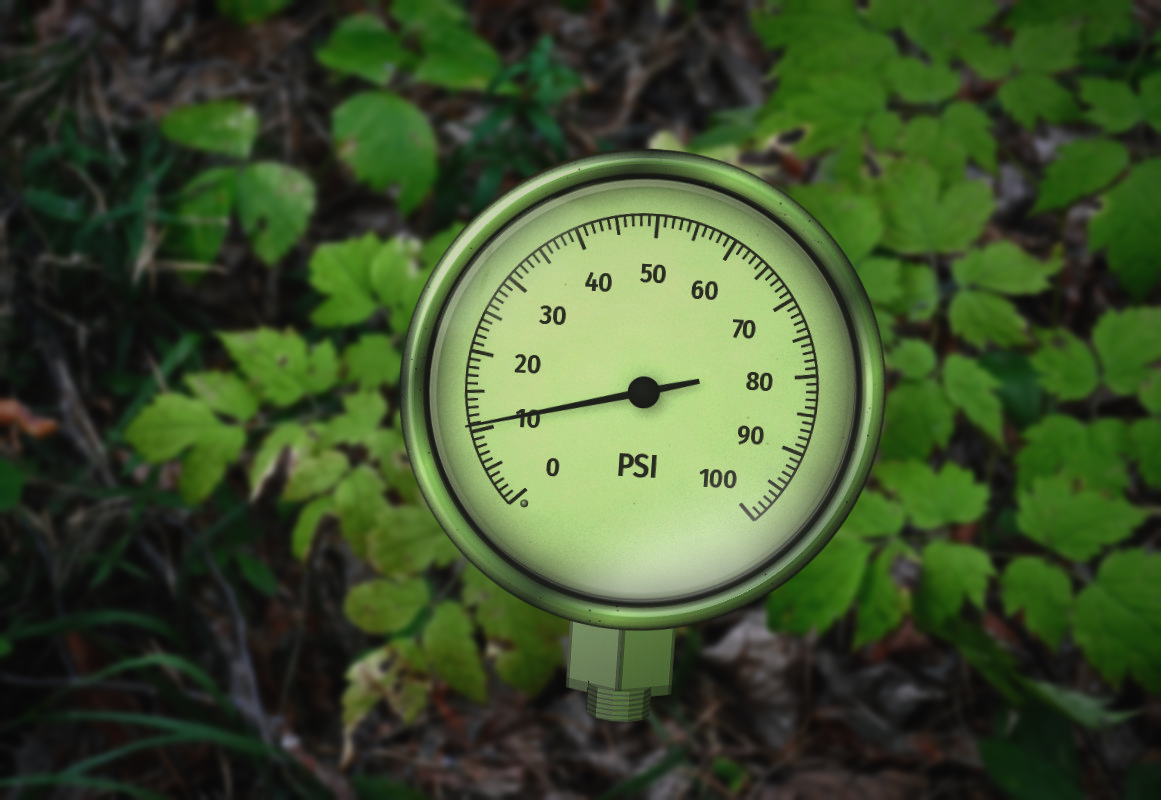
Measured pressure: **11** psi
